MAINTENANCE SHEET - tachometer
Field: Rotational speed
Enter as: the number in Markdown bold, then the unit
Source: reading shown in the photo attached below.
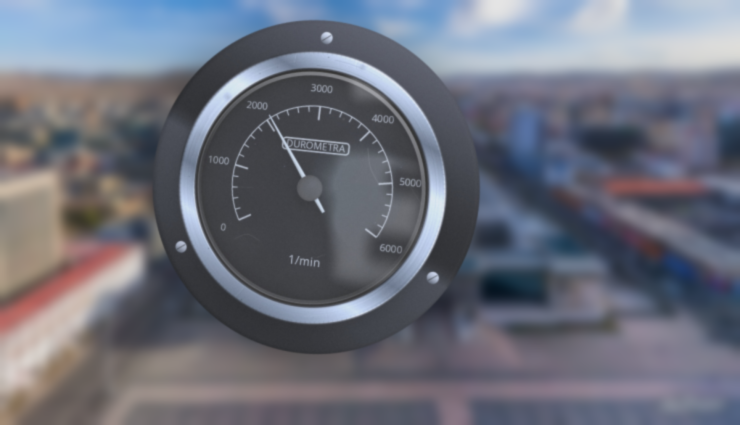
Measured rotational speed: **2100** rpm
